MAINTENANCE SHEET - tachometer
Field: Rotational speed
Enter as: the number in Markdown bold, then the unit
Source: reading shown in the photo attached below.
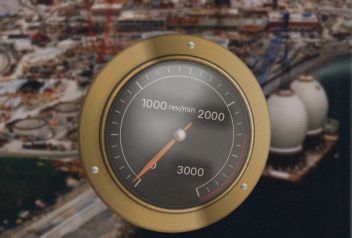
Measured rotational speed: **50** rpm
